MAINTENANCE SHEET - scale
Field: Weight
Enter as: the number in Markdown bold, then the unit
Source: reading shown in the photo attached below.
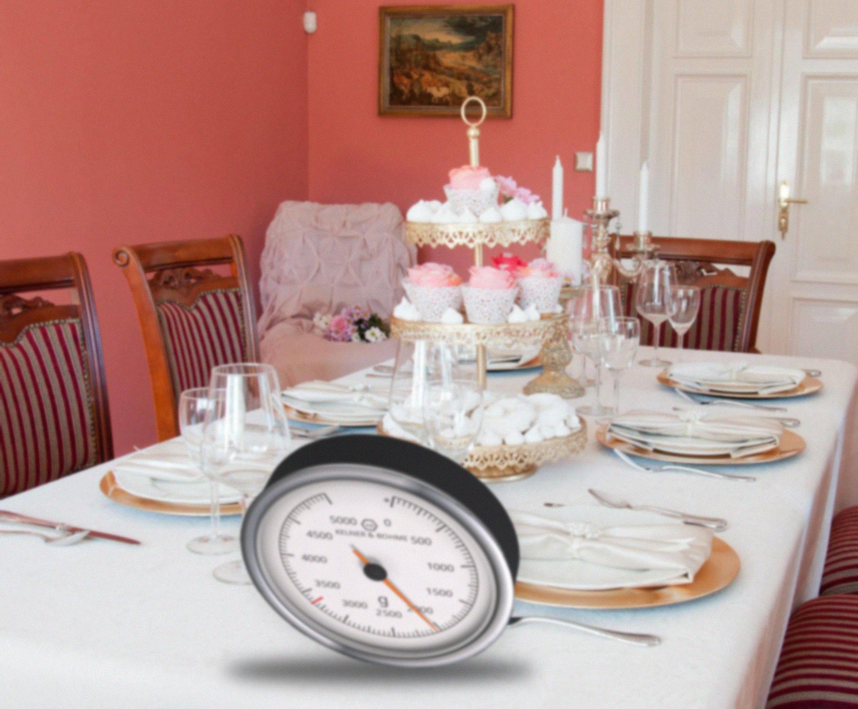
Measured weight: **2000** g
